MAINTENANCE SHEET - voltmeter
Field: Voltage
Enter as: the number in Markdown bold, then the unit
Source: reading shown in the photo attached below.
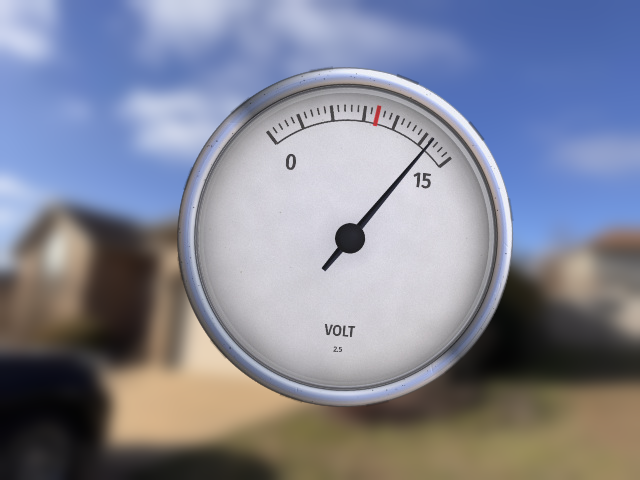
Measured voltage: **13** V
